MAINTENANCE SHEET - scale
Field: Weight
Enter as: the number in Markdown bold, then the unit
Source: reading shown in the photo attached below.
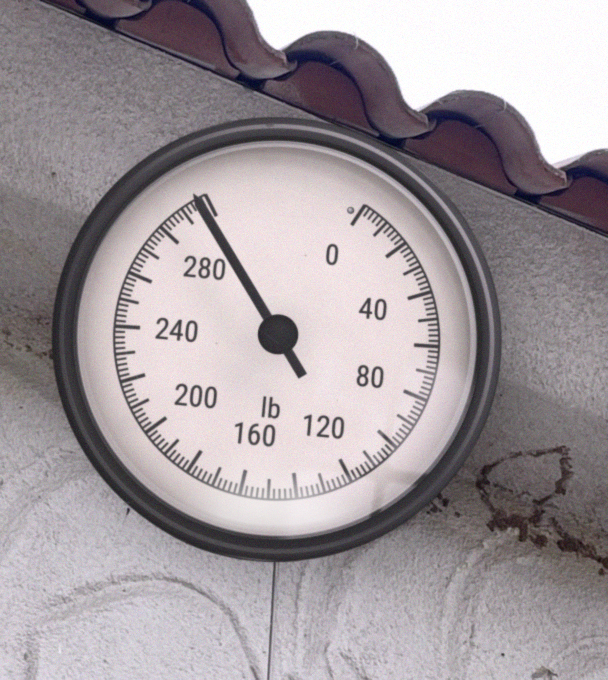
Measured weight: **296** lb
